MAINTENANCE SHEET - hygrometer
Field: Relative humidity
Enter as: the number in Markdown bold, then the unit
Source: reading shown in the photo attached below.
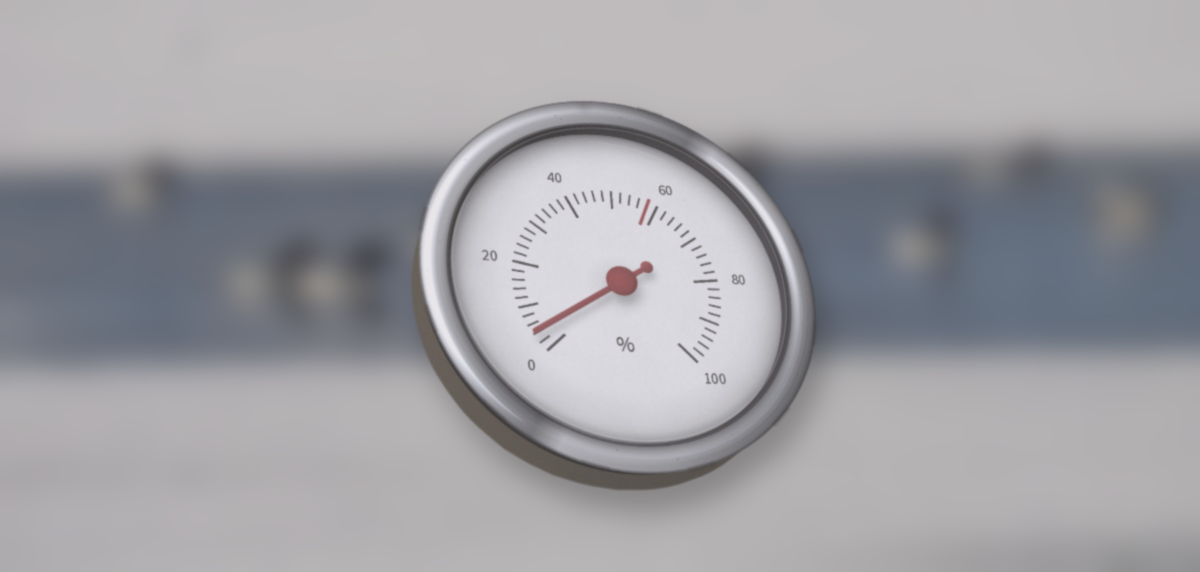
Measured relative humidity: **4** %
